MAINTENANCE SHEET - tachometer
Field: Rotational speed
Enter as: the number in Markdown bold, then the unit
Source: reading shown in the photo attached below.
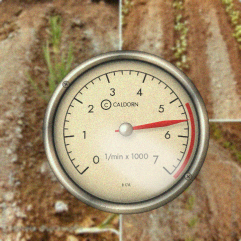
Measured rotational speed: **5600** rpm
